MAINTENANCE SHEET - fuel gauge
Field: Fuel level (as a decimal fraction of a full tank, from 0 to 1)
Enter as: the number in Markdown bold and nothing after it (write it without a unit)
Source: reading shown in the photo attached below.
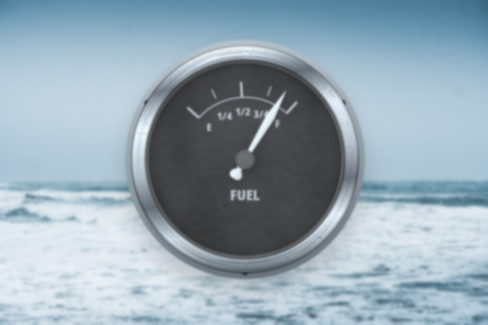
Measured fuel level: **0.875**
